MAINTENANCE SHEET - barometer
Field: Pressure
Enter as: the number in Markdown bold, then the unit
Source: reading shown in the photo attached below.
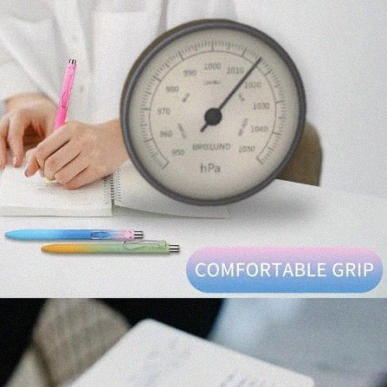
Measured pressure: **1015** hPa
